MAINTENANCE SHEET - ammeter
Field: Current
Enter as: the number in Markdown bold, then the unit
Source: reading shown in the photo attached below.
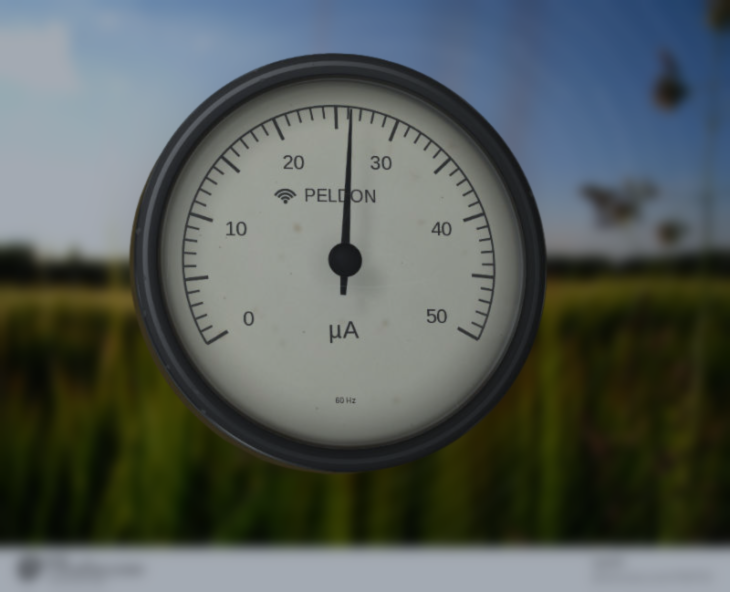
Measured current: **26** µA
